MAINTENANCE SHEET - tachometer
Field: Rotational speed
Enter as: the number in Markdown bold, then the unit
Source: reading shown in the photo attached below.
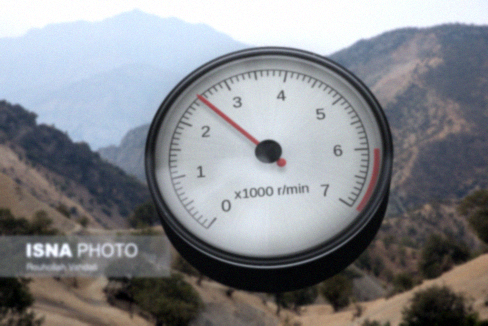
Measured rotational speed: **2500** rpm
